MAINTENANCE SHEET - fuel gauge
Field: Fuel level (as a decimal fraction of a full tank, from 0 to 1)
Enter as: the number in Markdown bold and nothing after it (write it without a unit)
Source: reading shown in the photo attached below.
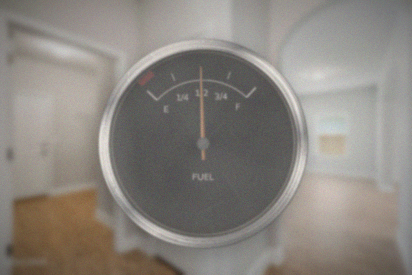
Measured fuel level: **0.5**
